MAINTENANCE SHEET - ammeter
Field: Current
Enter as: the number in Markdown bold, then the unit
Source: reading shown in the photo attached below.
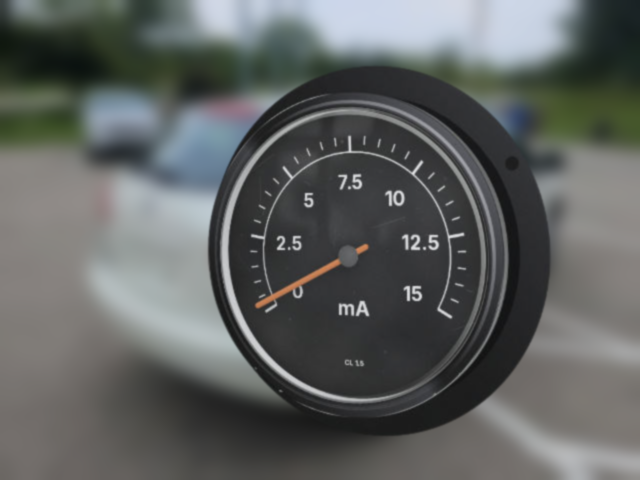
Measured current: **0.25** mA
